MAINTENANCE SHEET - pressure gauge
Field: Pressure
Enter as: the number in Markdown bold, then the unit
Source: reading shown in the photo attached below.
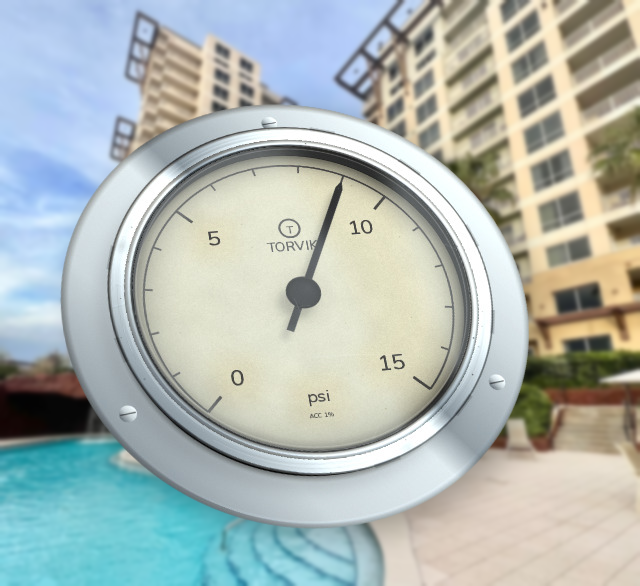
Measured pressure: **9** psi
